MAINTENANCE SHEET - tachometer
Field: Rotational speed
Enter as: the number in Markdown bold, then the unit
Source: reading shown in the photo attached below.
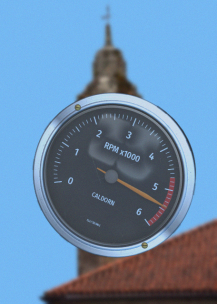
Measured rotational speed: **5400** rpm
